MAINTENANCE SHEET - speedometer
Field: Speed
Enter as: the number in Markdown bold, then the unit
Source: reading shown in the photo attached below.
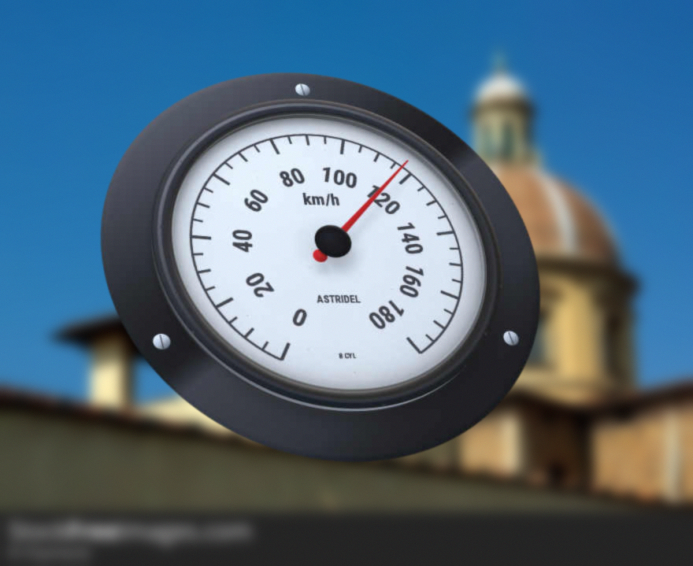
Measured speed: **117.5** km/h
